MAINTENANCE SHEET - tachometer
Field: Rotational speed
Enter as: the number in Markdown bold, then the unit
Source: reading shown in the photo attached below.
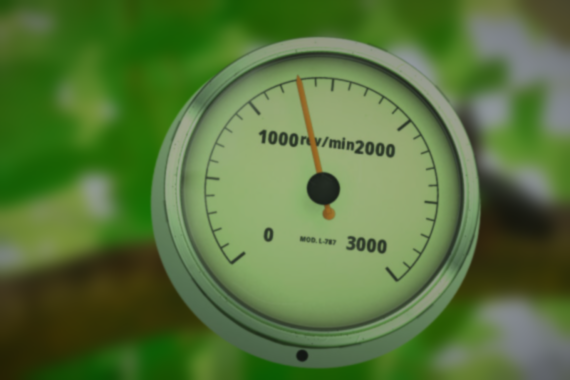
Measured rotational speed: **1300** rpm
